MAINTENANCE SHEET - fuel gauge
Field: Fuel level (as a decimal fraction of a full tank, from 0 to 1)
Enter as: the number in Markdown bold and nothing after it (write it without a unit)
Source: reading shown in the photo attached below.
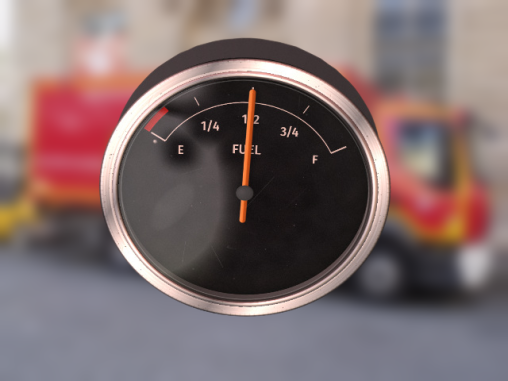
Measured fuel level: **0.5**
